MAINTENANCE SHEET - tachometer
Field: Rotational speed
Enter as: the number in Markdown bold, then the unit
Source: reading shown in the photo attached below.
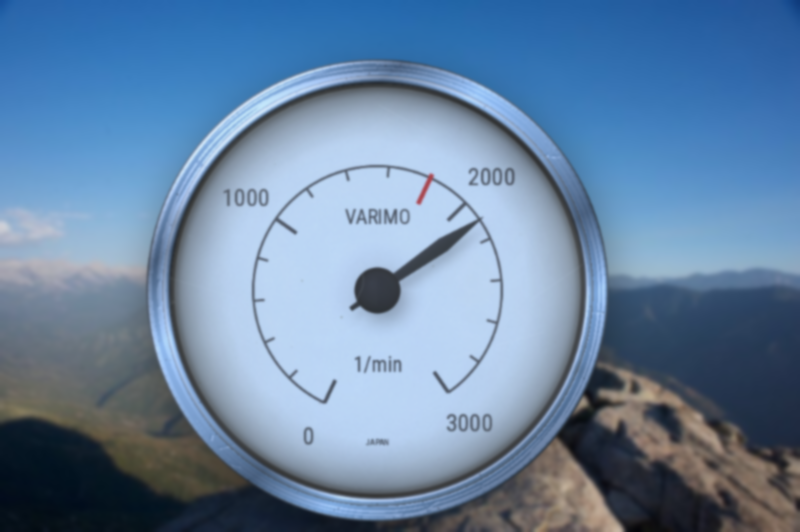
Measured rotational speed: **2100** rpm
